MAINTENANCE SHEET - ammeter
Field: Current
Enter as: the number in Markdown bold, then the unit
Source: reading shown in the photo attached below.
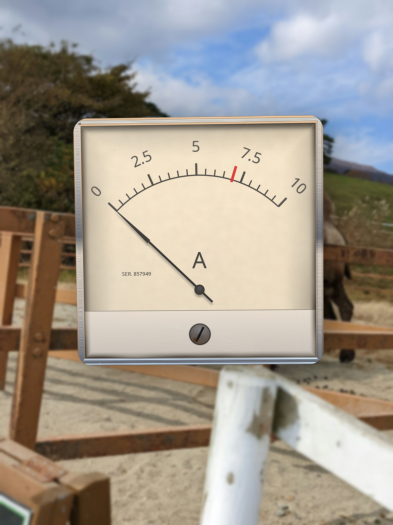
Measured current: **0** A
